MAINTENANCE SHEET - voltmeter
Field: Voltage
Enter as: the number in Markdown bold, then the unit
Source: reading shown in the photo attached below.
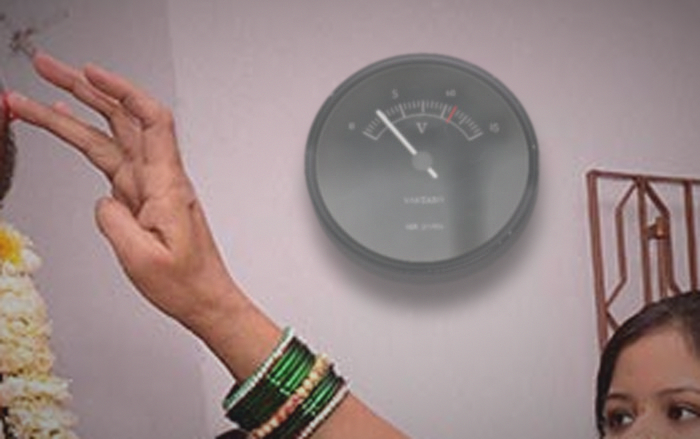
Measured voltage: **2.5** V
